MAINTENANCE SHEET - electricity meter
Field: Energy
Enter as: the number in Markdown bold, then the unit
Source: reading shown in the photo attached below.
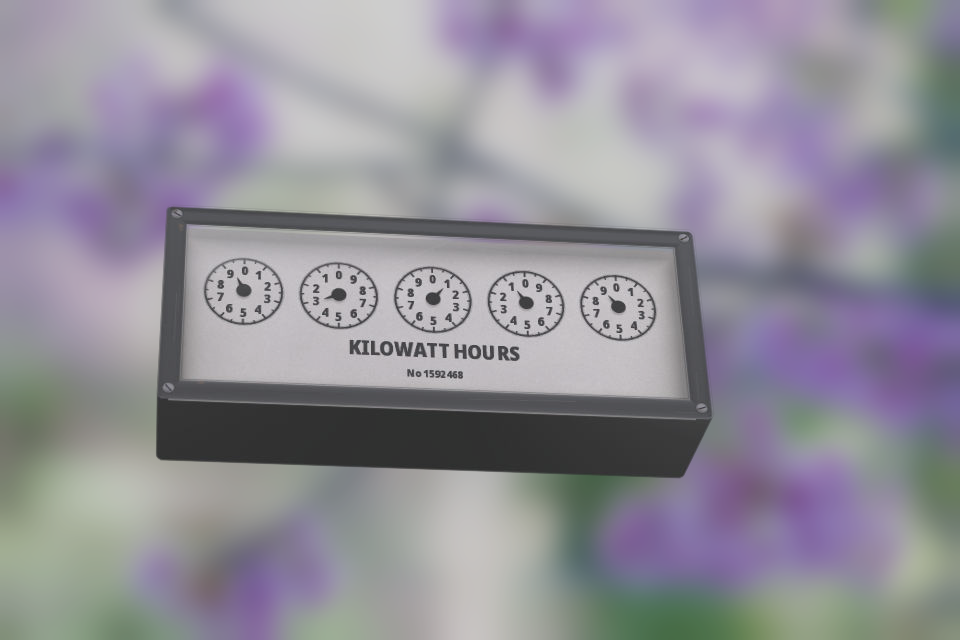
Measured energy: **93109** kWh
